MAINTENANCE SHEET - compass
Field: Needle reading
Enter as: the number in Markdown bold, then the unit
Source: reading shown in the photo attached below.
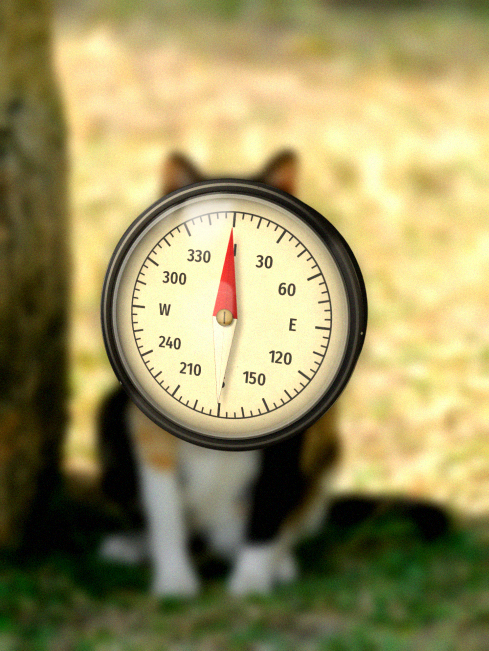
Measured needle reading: **0** °
